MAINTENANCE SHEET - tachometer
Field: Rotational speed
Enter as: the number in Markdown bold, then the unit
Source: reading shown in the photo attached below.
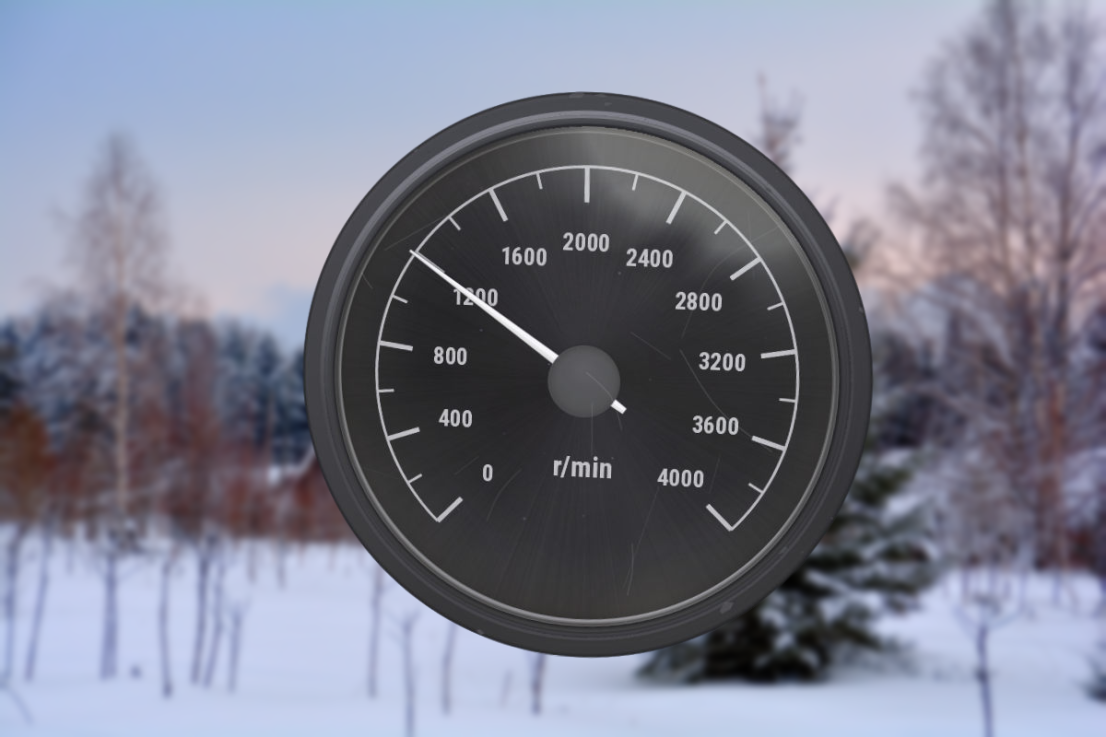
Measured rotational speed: **1200** rpm
